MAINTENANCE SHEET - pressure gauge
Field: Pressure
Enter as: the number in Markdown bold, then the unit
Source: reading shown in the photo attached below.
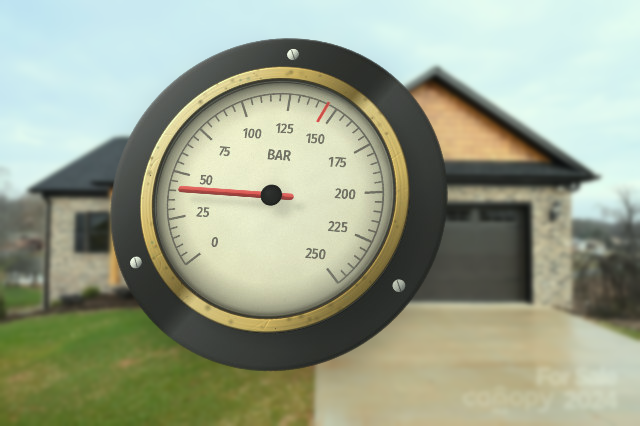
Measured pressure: **40** bar
